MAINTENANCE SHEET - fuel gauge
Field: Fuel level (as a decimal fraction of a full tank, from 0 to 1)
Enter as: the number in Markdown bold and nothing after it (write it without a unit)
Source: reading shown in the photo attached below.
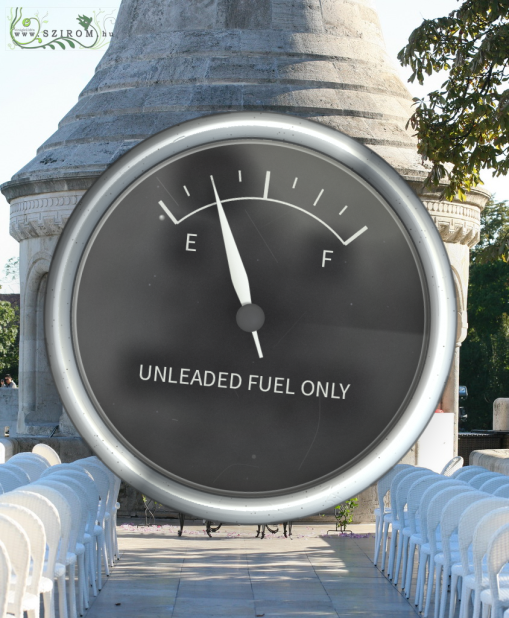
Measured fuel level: **0.25**
